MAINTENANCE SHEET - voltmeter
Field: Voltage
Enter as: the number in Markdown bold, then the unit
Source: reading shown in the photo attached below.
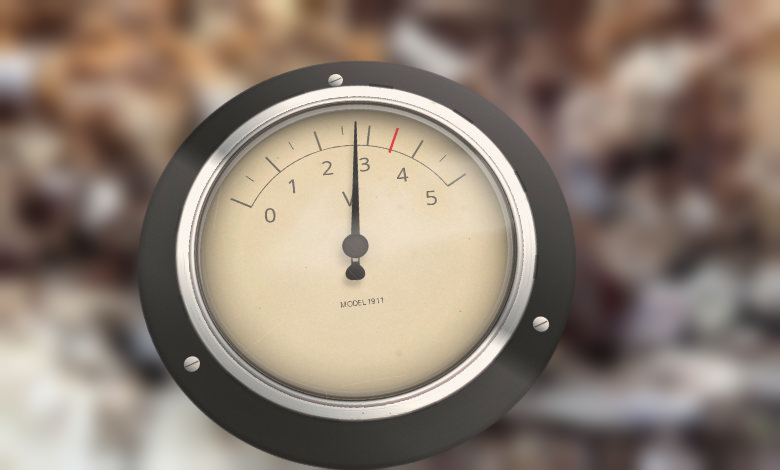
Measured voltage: **2.75** V
